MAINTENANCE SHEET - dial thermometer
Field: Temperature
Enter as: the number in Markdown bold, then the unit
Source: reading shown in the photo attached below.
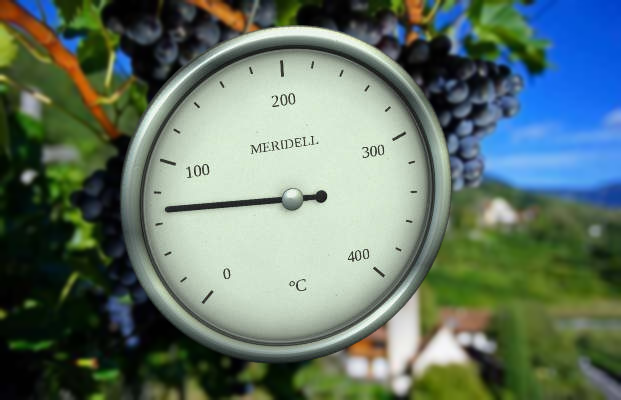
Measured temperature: **70** °C
